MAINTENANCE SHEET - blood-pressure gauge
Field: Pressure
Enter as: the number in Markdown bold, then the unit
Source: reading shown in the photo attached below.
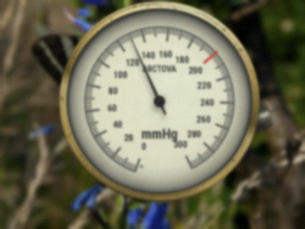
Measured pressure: **130** mmHg
